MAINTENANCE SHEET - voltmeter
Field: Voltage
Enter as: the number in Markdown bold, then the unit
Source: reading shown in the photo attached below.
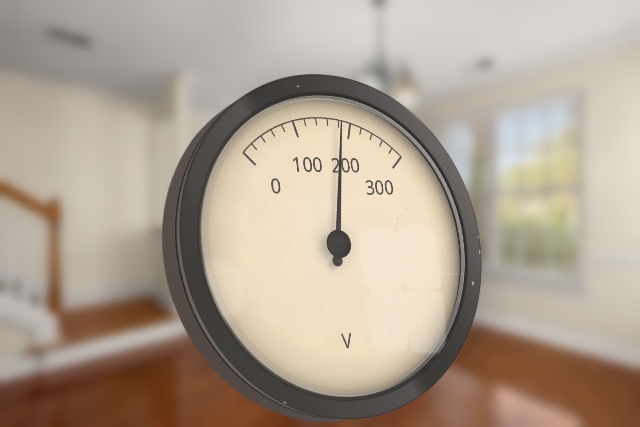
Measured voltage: **180** V
